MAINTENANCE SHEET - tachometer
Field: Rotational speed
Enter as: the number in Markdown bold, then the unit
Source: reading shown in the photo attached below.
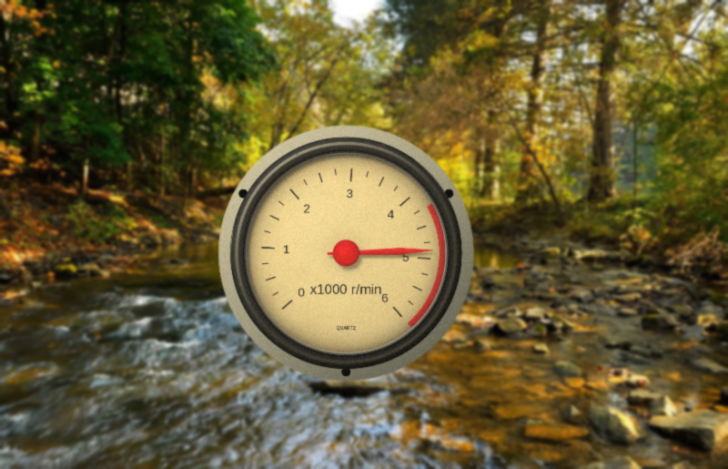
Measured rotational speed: **4875** rpm
